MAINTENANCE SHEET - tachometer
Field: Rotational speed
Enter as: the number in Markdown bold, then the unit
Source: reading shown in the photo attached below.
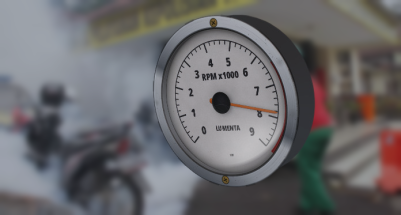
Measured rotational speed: **7800** rpm
